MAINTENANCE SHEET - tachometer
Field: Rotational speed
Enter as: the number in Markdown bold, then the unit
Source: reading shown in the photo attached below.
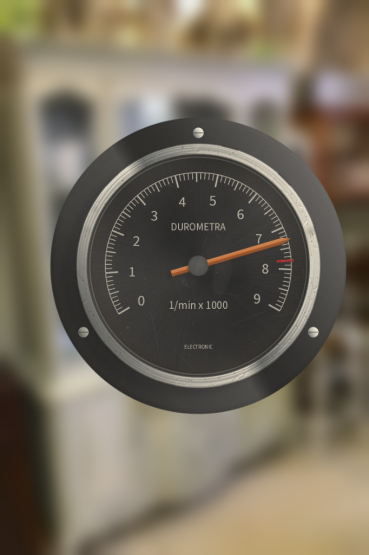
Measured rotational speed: **7300** rpm
